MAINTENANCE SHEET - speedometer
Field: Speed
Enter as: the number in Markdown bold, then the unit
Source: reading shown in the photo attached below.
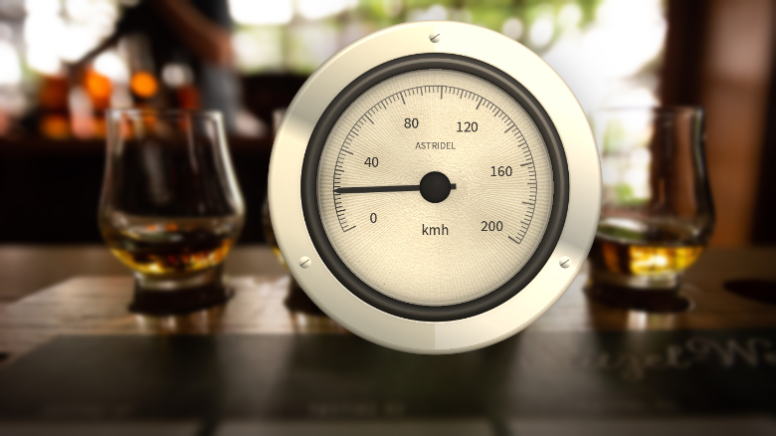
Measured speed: **20** km/h
